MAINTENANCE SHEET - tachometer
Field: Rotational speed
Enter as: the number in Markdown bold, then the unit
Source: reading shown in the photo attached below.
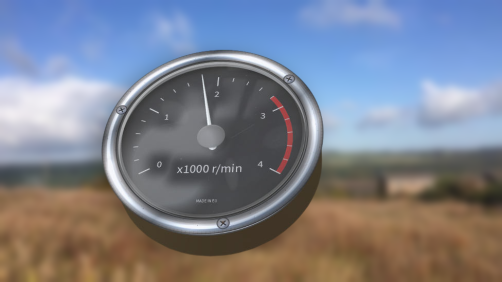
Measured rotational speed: **1800** rpm
